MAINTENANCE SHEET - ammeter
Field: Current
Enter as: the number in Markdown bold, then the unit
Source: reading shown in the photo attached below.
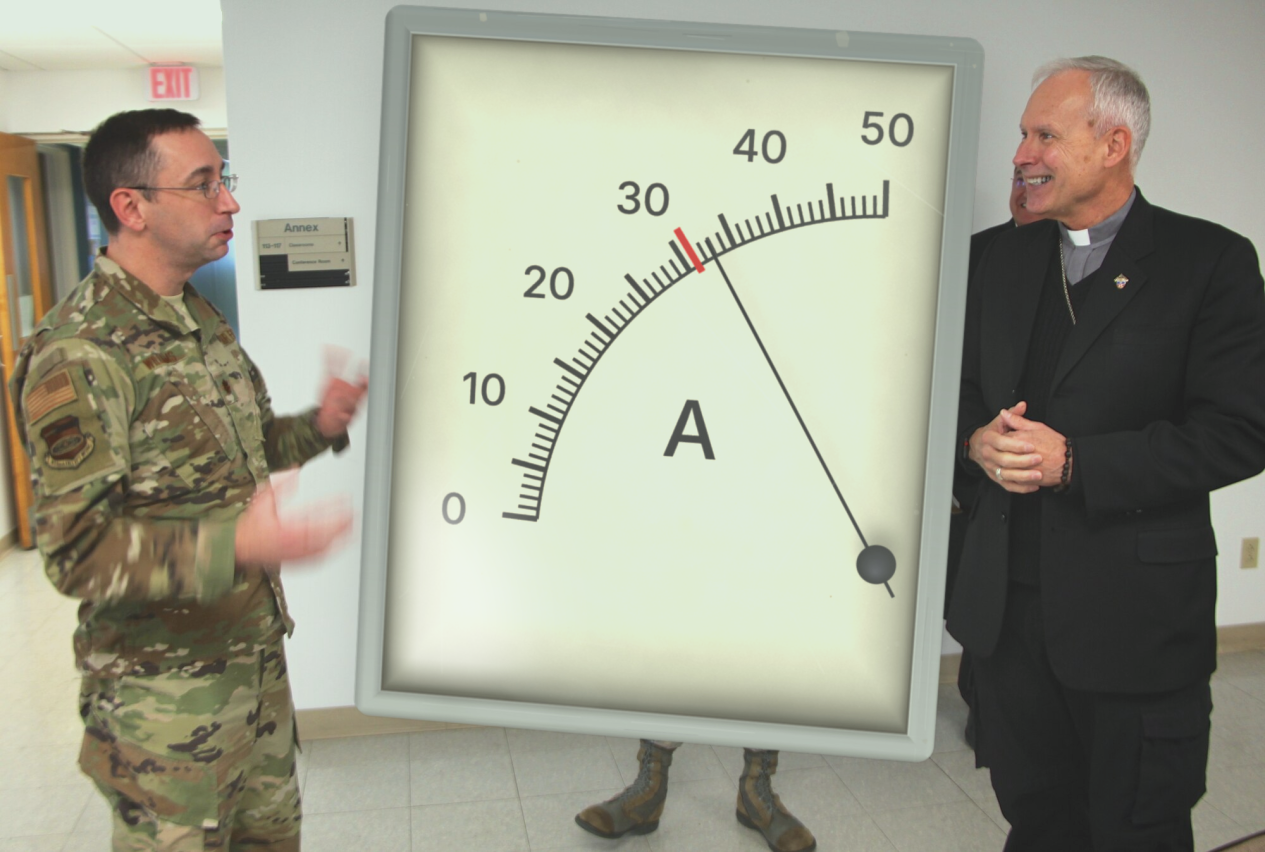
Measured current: **33** A
